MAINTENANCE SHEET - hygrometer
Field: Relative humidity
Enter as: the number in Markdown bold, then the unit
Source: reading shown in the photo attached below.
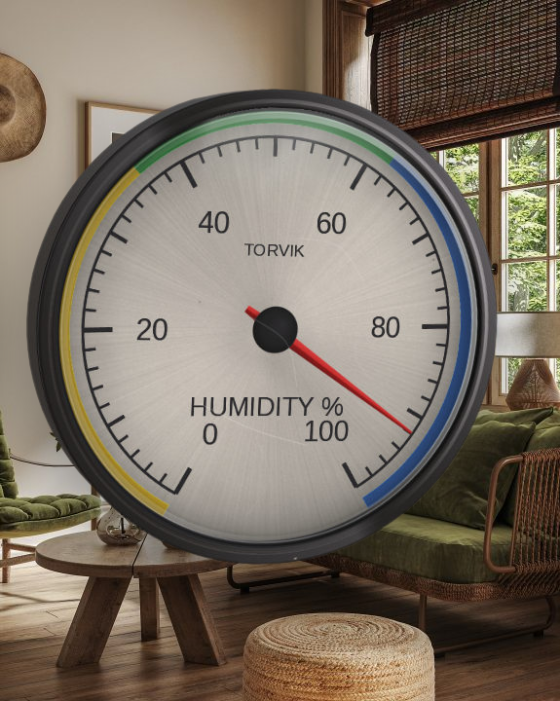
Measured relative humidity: **92** %
